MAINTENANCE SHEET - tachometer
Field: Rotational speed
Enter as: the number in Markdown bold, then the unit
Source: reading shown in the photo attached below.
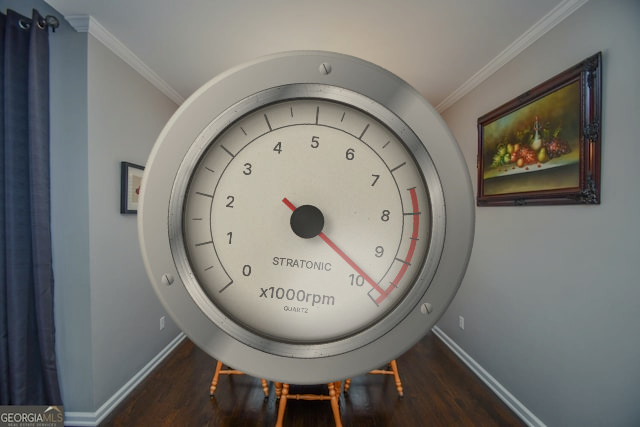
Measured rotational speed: **9750** rpm
